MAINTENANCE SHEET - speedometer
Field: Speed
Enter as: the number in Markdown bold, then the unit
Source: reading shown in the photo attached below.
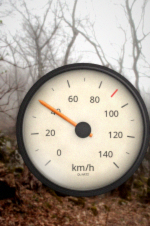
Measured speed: **40** km/h
